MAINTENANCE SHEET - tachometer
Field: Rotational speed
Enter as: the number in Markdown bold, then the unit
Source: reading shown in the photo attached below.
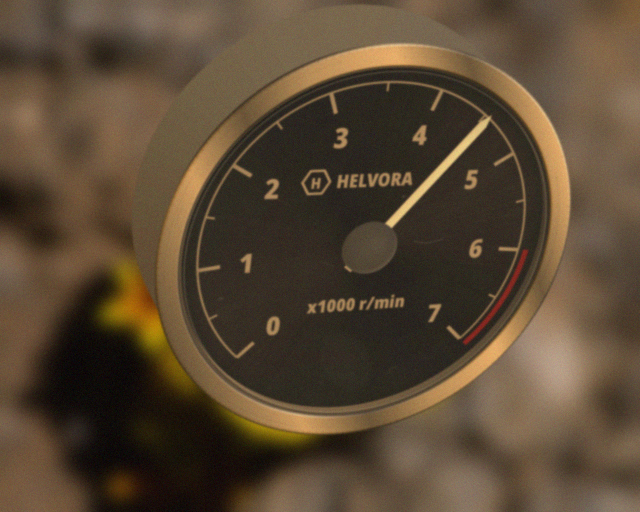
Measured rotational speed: **4500** rpm
